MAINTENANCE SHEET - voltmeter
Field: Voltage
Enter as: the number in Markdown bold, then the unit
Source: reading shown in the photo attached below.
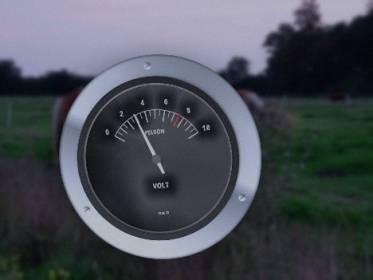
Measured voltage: **3** V
